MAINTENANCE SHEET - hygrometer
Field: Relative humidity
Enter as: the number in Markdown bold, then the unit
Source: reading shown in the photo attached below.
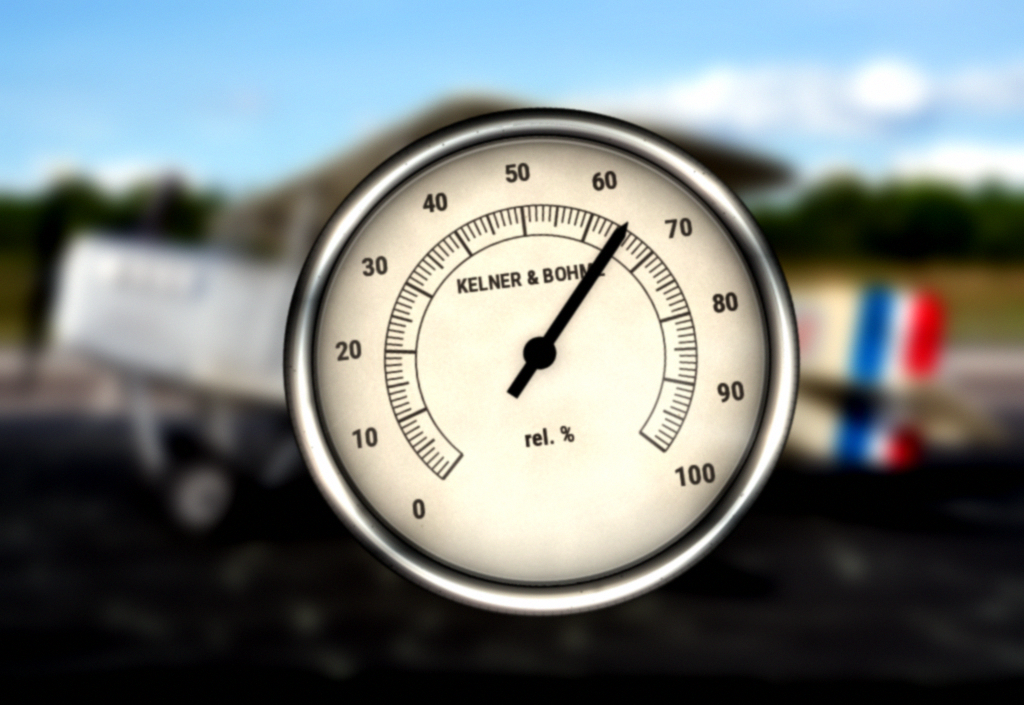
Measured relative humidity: **65** %
